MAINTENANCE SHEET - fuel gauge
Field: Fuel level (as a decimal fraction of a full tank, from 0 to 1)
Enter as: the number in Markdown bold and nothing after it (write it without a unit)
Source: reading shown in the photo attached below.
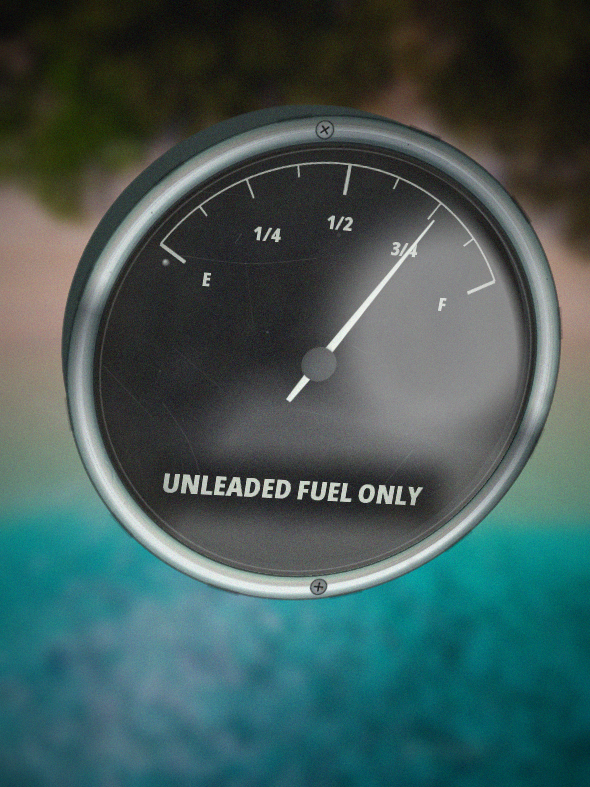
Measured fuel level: **0.75**
